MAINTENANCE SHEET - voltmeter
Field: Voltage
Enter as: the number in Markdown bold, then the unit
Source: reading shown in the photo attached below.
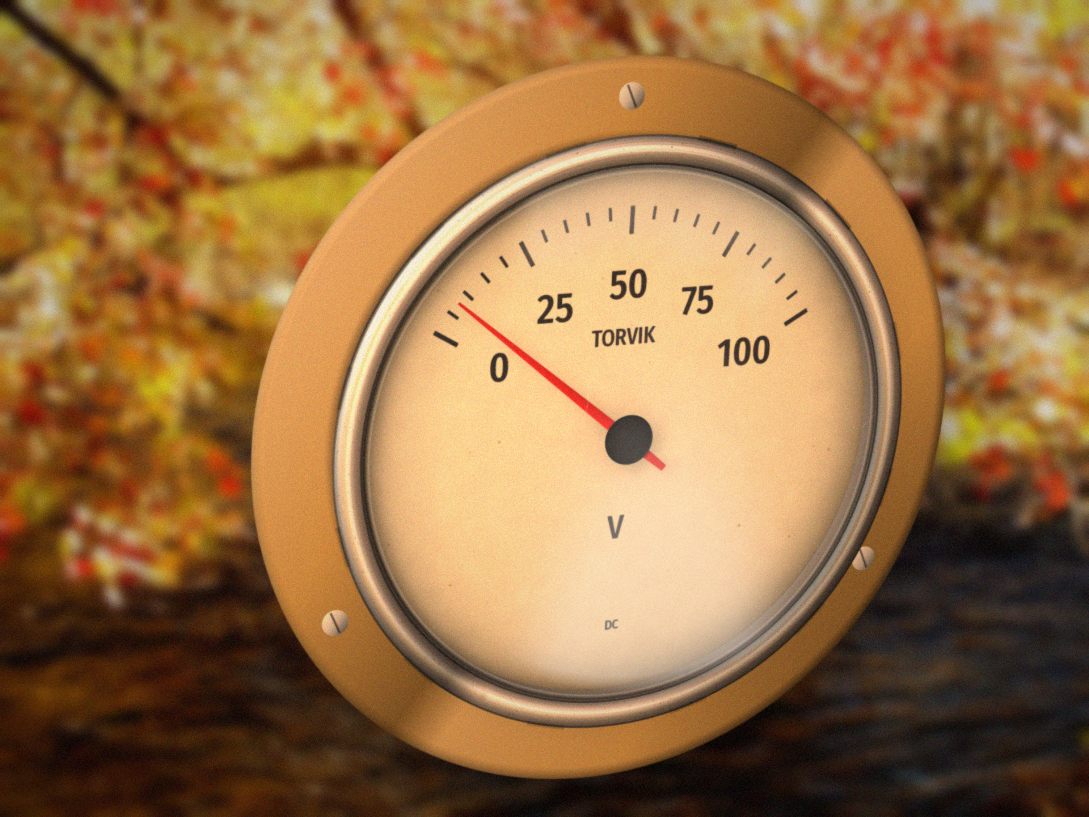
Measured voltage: **7.5** V
